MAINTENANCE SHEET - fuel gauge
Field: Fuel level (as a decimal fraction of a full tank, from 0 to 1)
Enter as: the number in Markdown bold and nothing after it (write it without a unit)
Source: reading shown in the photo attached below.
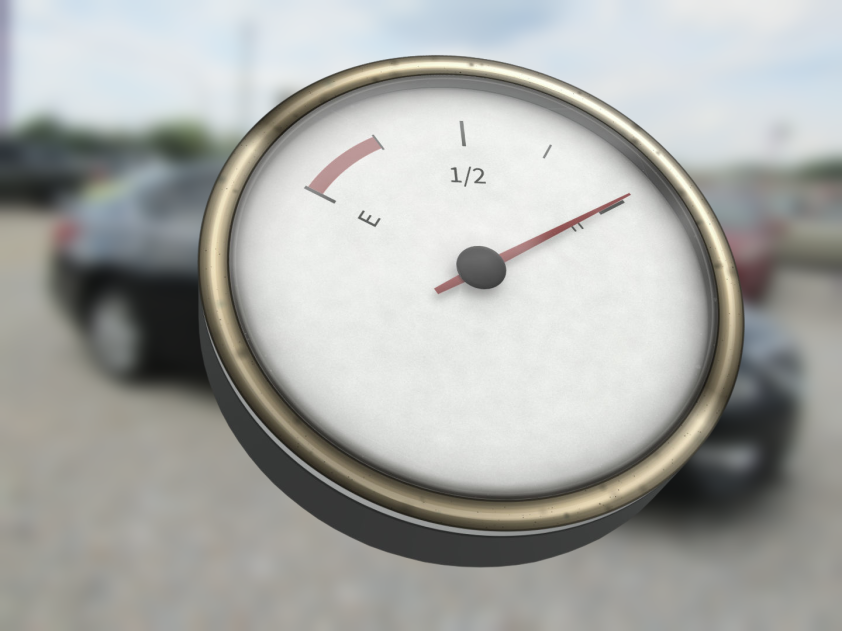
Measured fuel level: **1**
